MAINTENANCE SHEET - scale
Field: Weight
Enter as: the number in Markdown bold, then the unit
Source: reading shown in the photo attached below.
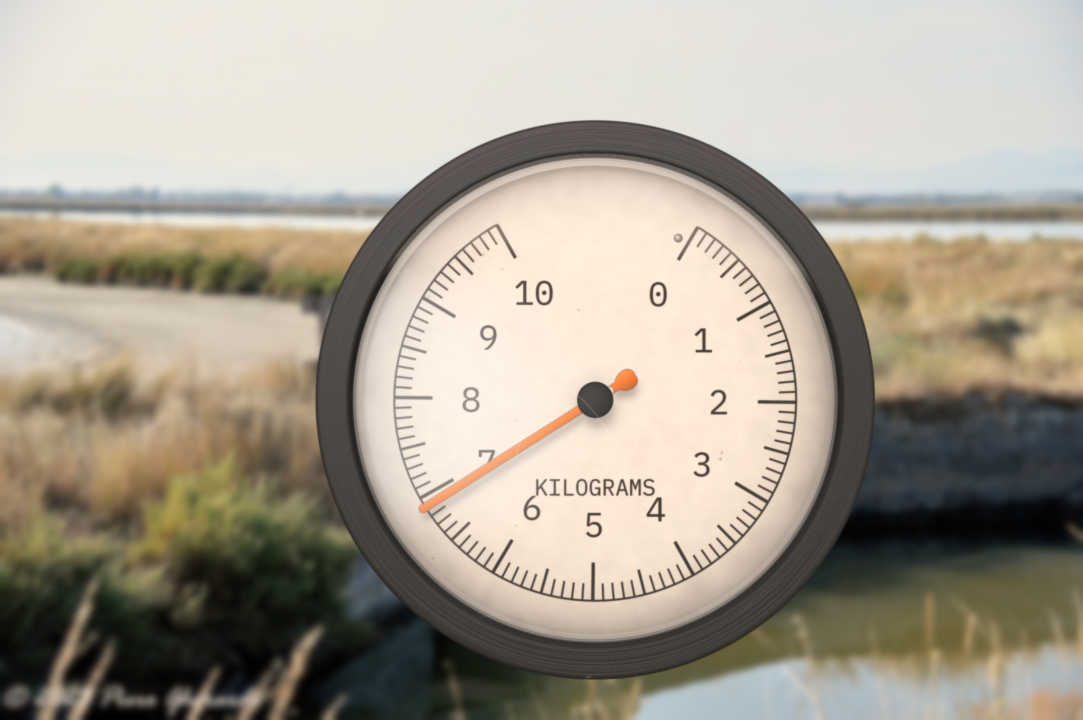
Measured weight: **6.9** kg
